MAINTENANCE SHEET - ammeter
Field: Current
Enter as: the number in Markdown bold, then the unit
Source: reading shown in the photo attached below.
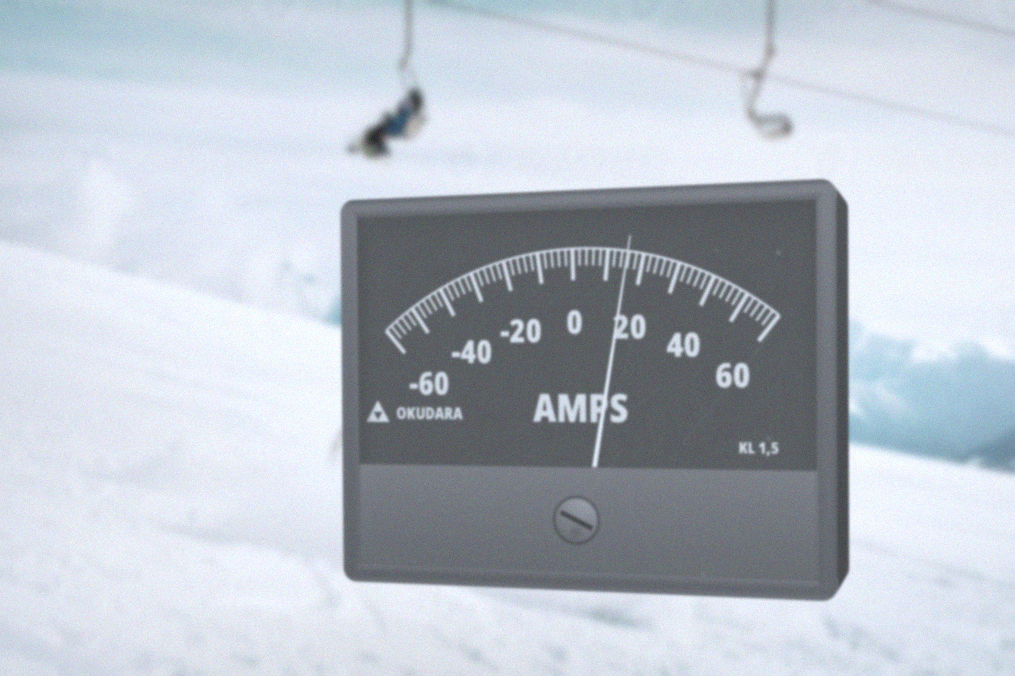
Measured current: **16** A
